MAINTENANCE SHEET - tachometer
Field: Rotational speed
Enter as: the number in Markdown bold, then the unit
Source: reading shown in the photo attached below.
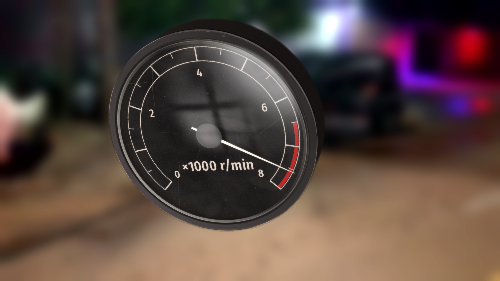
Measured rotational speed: **7500** rpm
